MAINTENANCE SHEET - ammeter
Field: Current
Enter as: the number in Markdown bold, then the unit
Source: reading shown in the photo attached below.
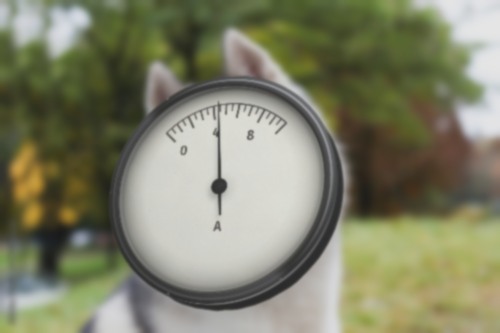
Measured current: **4.5** A
